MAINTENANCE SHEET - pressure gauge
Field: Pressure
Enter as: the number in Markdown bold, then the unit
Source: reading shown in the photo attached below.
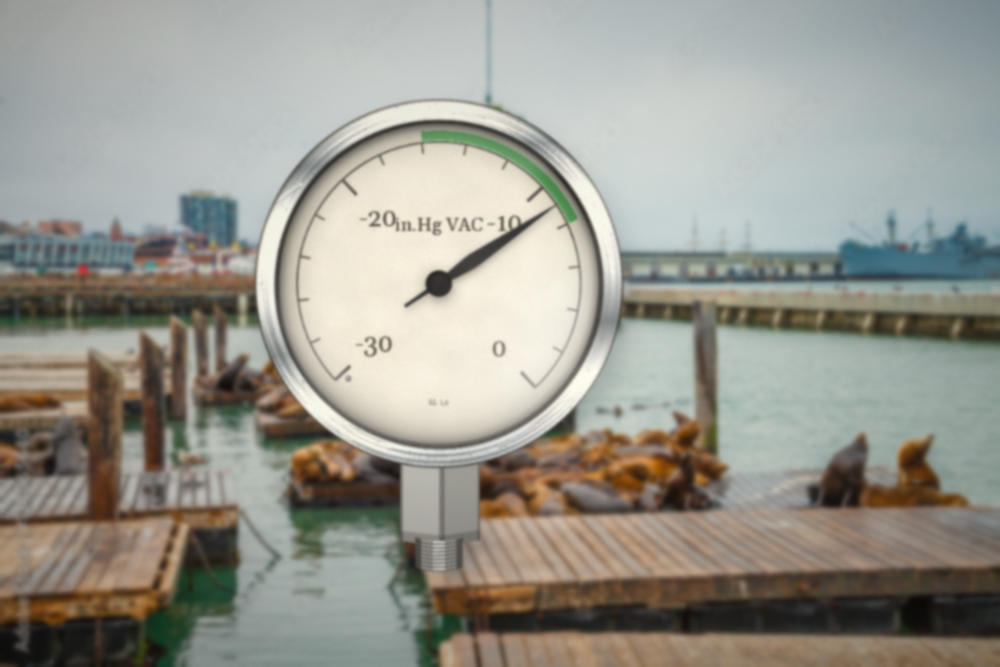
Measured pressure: **-9** inHg
